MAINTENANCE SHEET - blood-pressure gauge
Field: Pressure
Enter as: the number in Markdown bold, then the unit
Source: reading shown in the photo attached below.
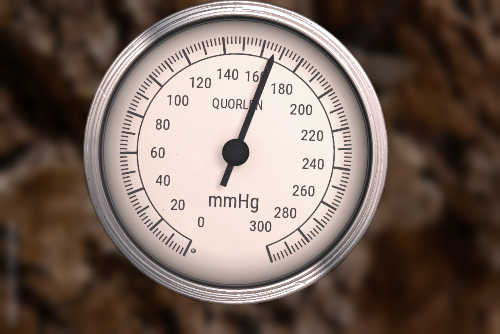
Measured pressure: **166** mmHg
